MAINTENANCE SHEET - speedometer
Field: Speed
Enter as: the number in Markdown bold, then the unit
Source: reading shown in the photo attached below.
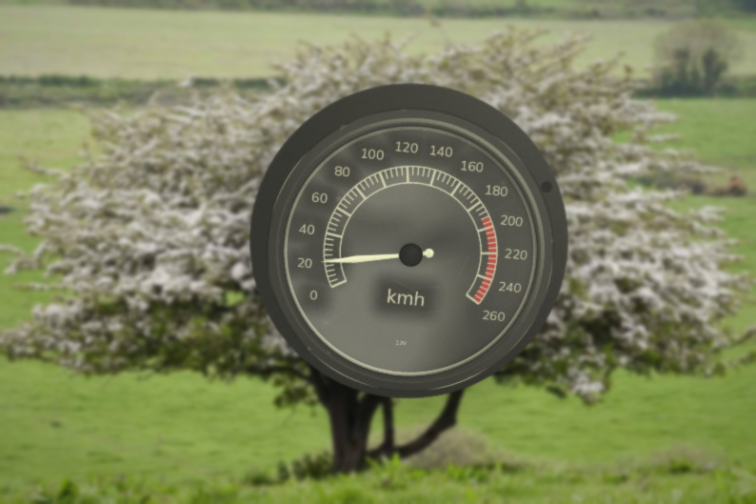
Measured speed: **20** km/h
